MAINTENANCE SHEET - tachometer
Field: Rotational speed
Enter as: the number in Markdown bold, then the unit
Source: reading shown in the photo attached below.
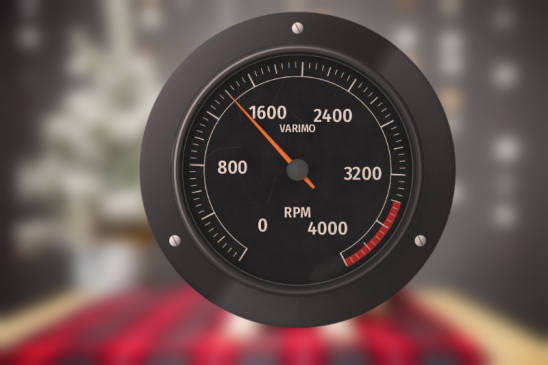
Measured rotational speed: **1400** rpm
